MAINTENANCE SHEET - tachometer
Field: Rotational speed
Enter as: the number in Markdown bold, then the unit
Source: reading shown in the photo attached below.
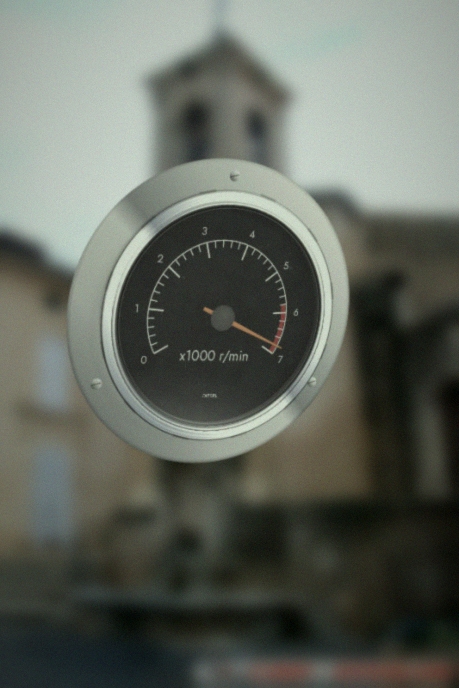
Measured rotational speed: **6800** rpm
